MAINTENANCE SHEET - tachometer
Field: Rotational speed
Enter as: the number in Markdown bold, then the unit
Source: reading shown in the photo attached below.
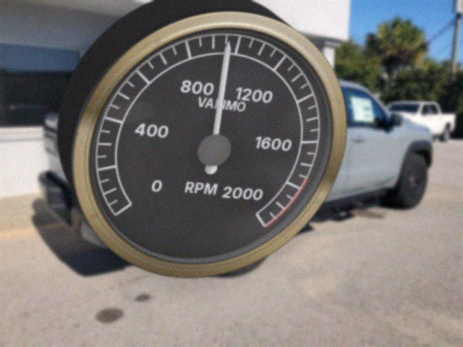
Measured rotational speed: **950** rpm
